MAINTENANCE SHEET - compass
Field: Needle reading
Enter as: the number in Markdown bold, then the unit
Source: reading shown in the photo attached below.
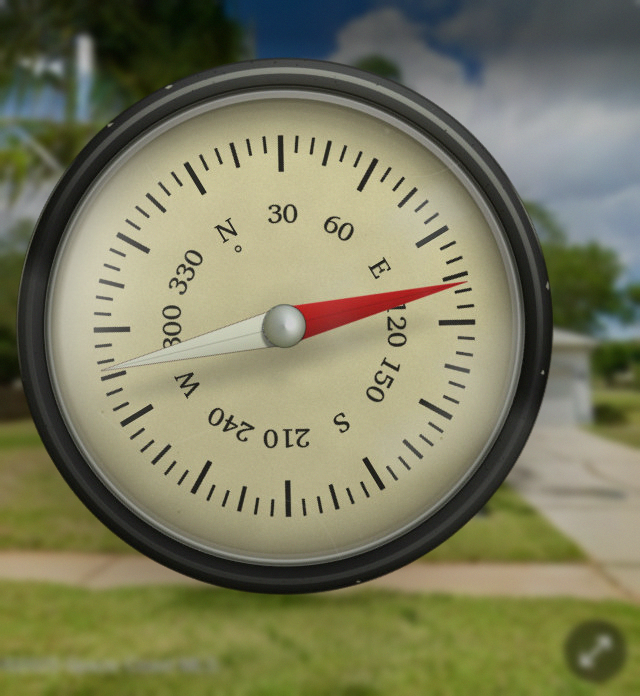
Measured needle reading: **107.5** °
